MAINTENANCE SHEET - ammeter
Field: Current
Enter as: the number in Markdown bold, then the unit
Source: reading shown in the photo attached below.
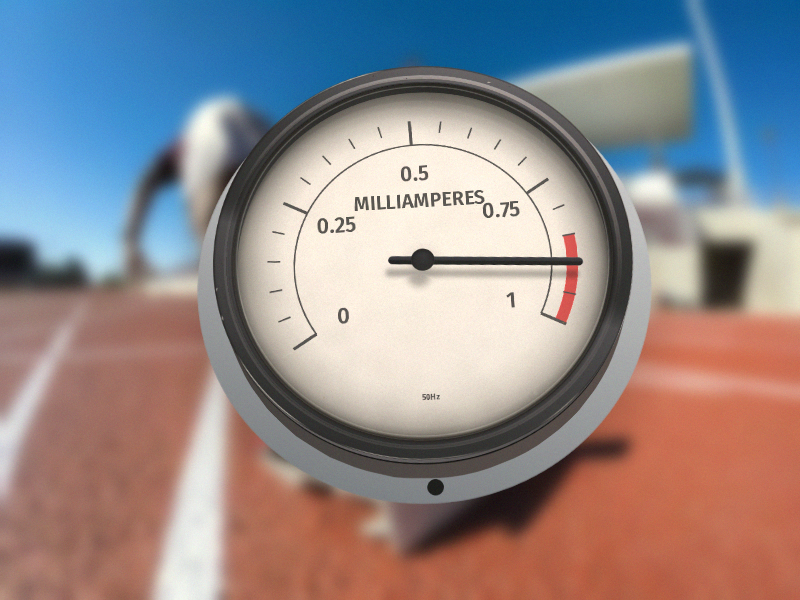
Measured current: **0.9** mA
